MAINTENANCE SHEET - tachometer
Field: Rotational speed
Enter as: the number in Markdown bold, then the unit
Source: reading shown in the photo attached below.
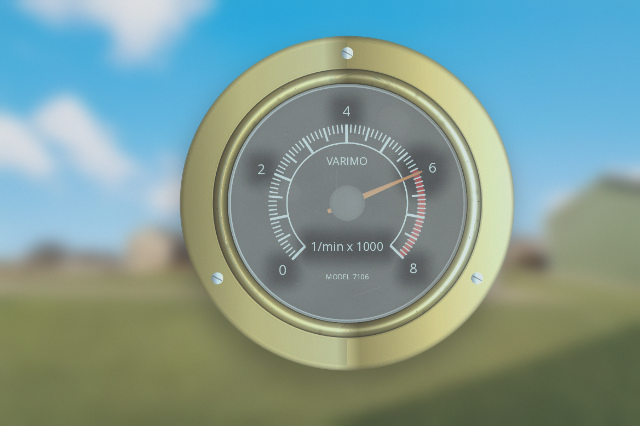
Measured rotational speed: **6000** rpm
